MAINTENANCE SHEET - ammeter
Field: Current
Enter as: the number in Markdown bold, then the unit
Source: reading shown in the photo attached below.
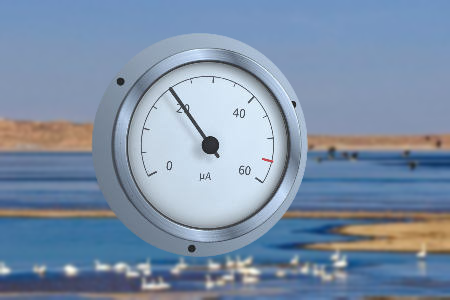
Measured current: **20** µA
